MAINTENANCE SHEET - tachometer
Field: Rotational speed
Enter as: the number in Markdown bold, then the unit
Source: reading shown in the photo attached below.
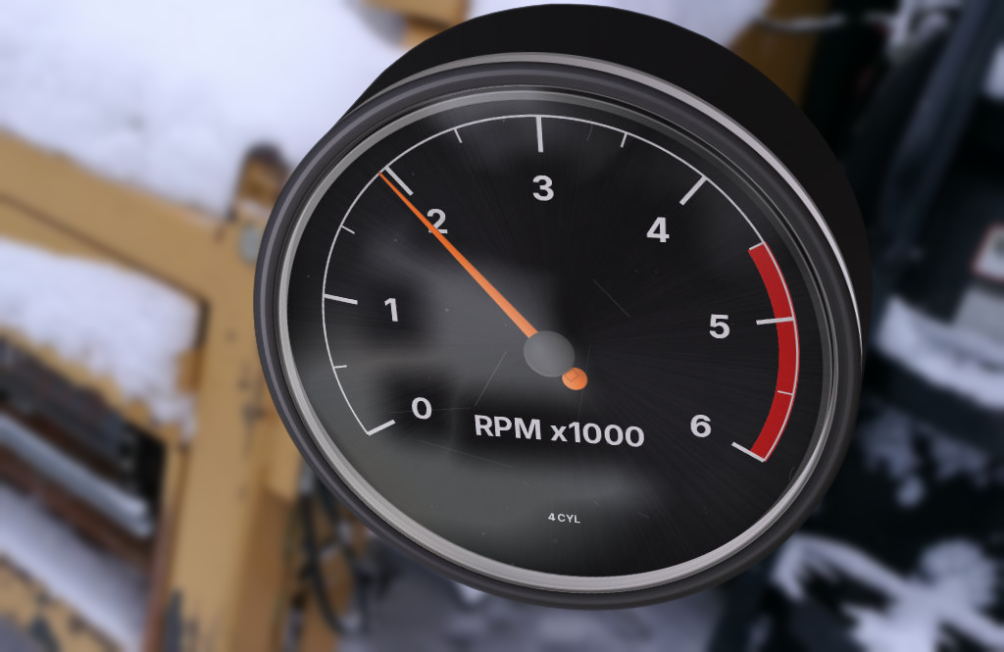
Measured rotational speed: **2000** rpm
